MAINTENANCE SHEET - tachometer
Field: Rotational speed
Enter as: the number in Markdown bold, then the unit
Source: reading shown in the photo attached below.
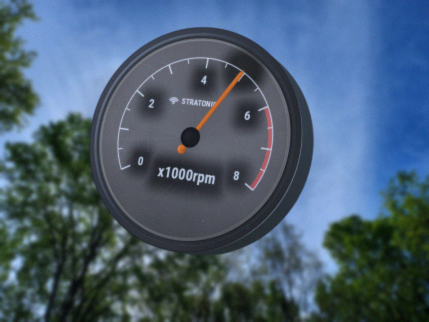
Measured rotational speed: **5000** rpm
